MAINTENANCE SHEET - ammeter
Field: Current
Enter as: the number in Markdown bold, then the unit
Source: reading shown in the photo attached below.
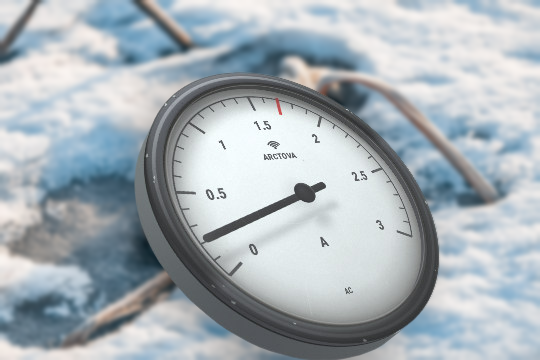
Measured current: **0.2** A
